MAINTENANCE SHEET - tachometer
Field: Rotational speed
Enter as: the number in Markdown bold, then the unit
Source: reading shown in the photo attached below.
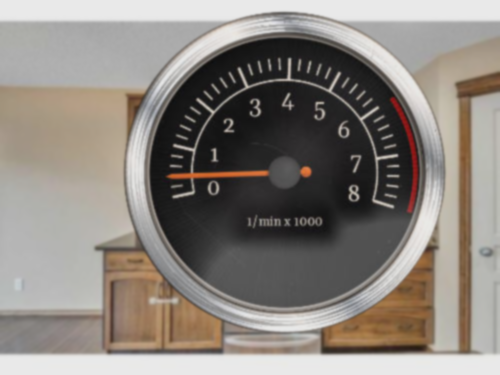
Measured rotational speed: **400** rpm
